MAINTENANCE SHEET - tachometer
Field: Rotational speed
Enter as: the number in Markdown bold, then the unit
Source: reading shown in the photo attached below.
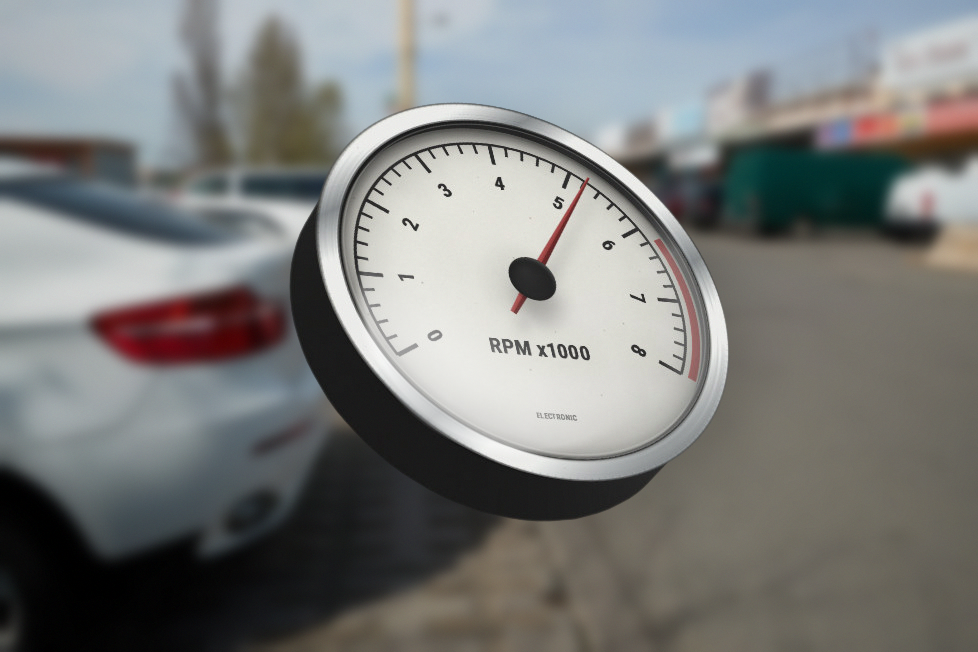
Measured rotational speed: **5200** rpm
